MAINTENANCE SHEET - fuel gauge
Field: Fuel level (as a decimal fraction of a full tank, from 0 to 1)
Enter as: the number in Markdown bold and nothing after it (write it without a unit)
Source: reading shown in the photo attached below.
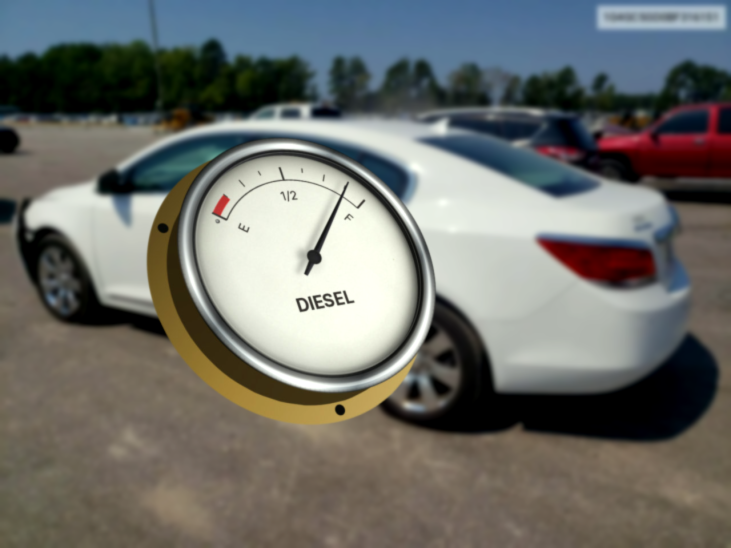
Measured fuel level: **0.875**
